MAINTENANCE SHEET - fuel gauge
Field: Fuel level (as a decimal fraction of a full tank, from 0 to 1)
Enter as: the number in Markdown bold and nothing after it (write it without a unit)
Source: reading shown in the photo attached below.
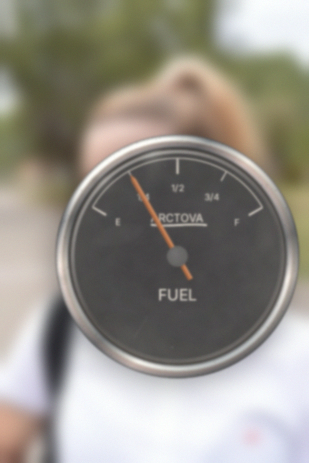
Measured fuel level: **0.25**
